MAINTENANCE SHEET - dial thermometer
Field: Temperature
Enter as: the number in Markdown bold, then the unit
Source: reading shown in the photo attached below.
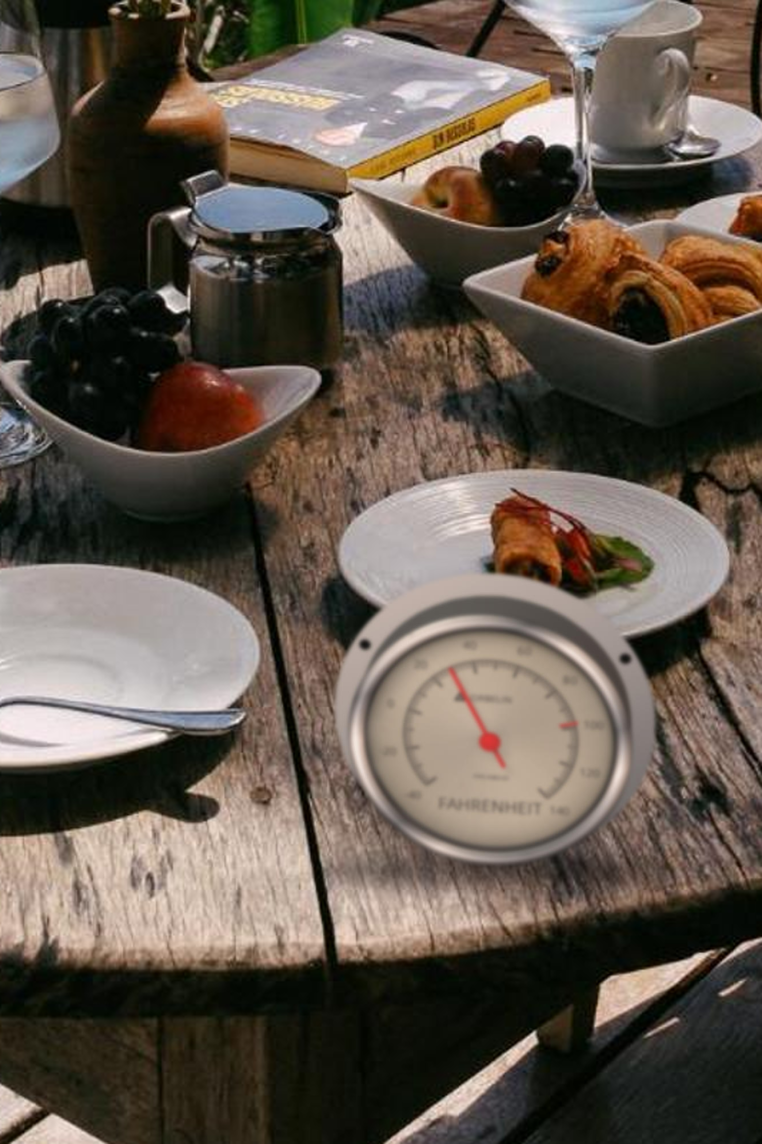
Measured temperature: **30** °F
